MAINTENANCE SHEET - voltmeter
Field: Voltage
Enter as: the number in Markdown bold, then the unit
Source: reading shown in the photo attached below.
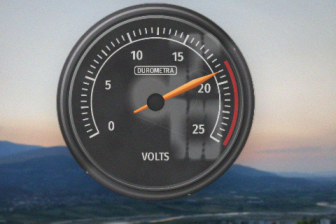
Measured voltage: **19** V
